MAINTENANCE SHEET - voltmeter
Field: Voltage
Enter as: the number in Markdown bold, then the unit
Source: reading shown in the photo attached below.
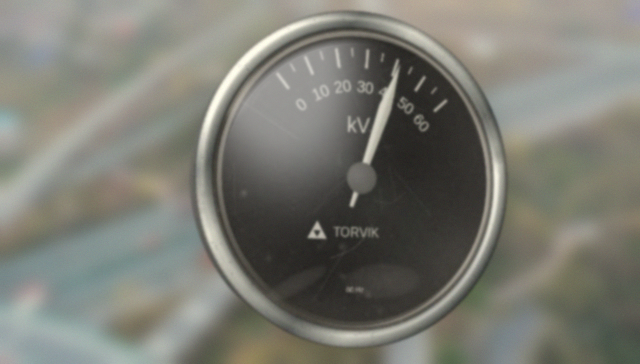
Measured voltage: **40** kV
